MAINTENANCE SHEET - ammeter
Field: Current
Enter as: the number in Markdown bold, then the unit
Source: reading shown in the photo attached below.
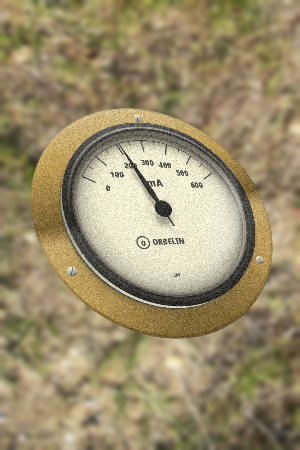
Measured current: **200** mA
